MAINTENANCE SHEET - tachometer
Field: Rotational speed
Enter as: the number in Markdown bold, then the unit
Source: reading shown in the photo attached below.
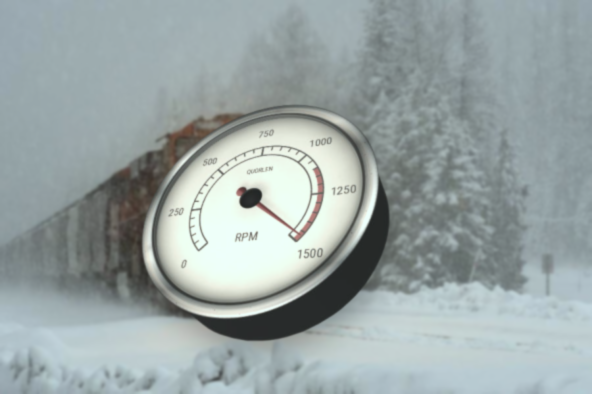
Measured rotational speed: **1475** rpm
